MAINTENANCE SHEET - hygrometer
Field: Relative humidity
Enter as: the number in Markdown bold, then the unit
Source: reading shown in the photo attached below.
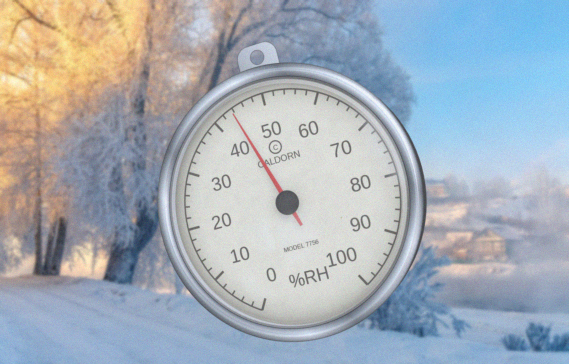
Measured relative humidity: **44** %
